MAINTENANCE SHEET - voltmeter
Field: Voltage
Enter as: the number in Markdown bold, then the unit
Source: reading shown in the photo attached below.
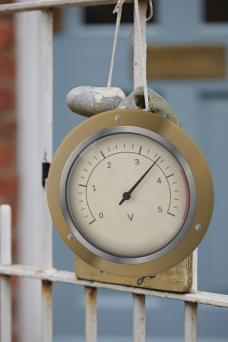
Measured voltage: **3.5** V
